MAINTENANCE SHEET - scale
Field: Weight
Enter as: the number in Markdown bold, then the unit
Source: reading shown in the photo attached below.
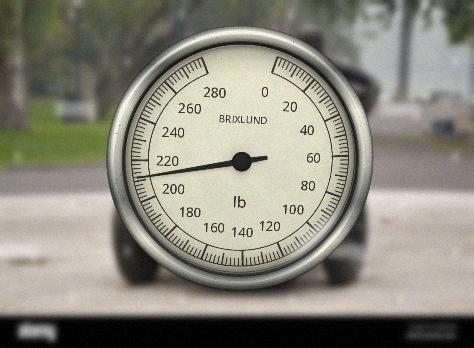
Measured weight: **212** lb
